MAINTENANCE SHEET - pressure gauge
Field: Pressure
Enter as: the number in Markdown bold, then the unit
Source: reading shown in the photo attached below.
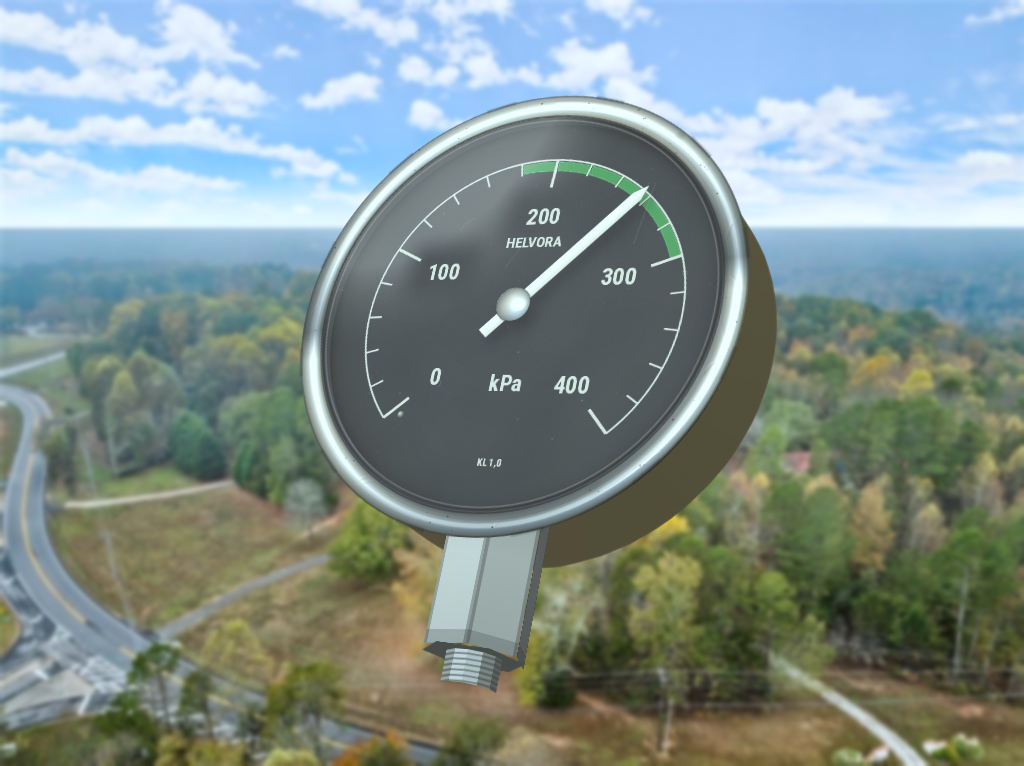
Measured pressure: **260** kPa
